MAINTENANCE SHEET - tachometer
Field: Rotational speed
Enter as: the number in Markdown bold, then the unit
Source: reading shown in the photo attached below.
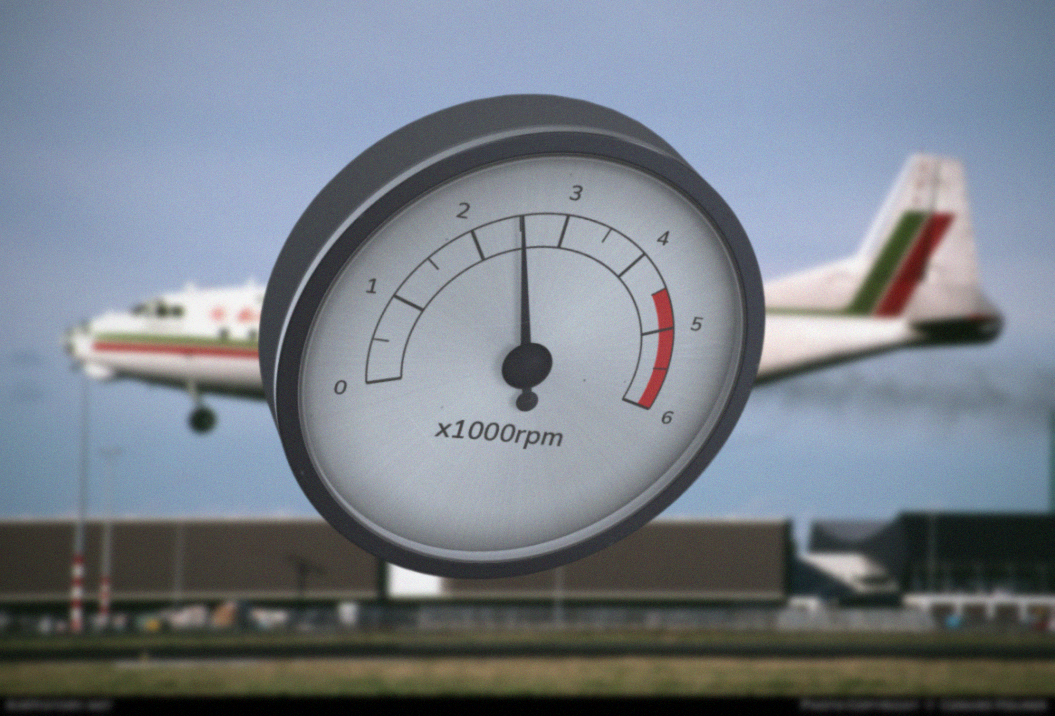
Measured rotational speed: **2500** rpm
